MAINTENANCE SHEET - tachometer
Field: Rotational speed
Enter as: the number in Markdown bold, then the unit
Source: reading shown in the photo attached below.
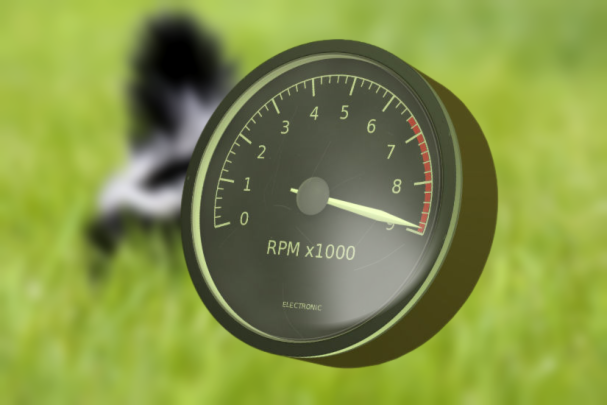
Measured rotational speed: **8900** rpm
